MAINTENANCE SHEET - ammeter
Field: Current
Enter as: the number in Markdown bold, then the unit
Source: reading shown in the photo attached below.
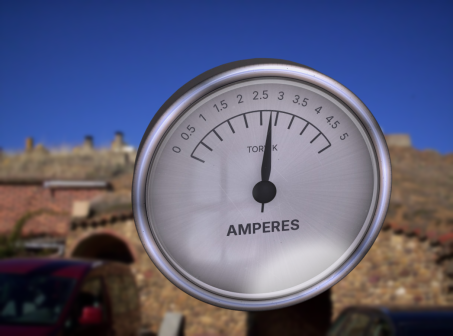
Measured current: **2.75** A
